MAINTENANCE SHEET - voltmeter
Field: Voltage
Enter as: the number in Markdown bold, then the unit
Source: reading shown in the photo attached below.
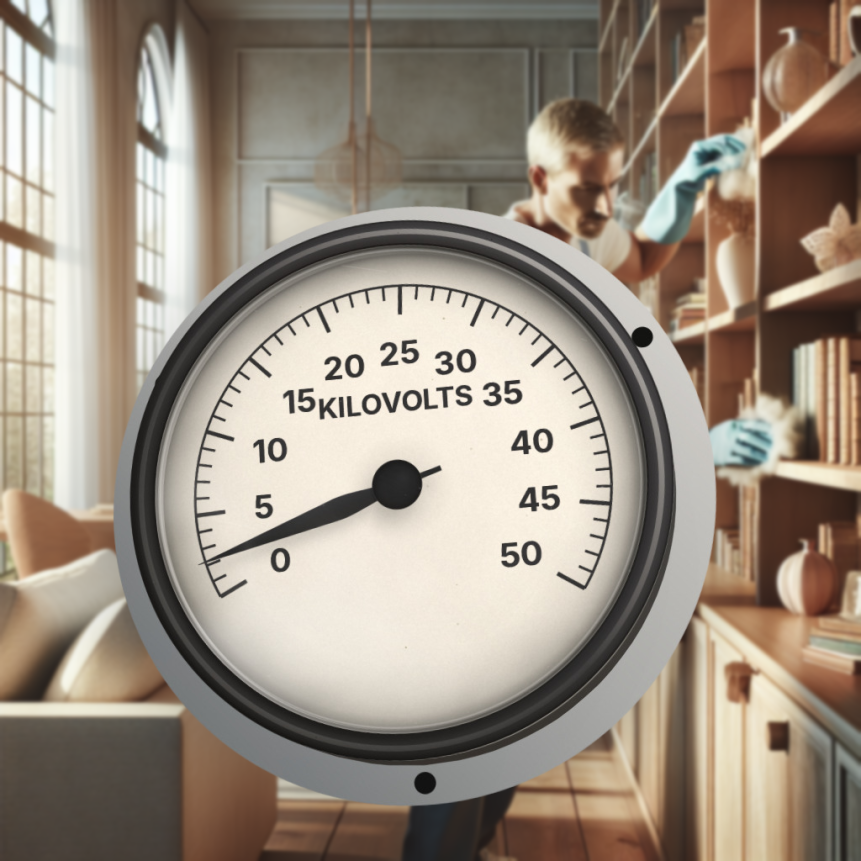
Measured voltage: **2** kV
